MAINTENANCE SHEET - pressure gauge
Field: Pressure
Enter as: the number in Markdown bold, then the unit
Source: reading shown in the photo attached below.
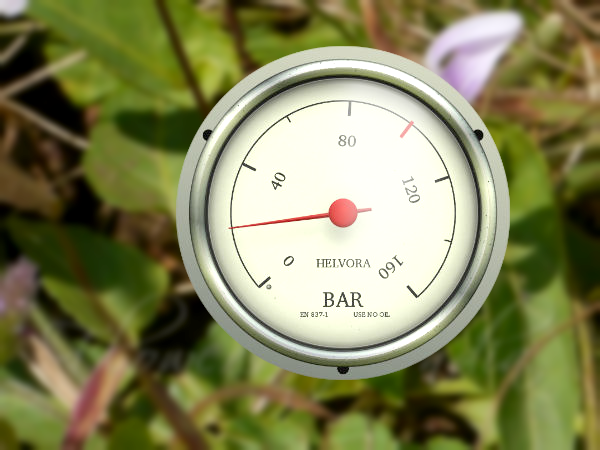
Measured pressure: **20** bar
